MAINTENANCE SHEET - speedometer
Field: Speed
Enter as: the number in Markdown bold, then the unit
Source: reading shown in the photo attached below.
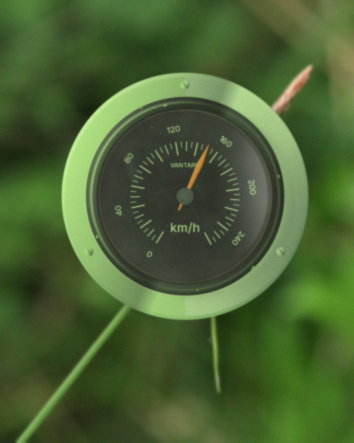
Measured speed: **150** km/h
